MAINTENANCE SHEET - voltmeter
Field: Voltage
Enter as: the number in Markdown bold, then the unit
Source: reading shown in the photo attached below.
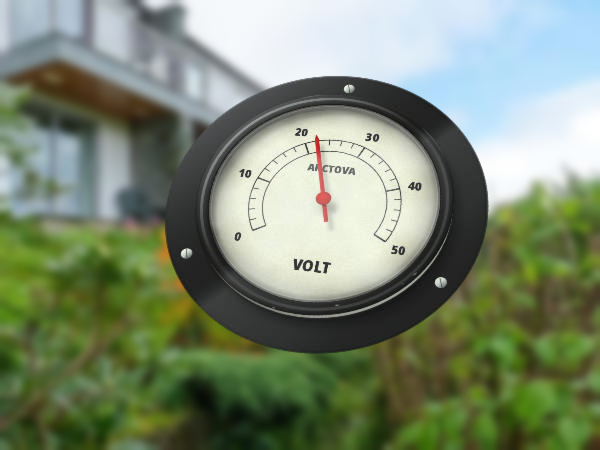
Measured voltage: **22** V
